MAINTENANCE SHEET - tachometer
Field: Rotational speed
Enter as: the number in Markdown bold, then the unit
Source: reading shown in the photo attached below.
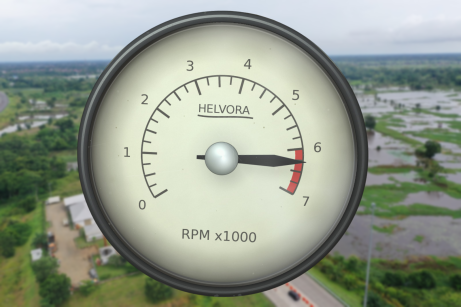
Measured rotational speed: **6250** rpm
